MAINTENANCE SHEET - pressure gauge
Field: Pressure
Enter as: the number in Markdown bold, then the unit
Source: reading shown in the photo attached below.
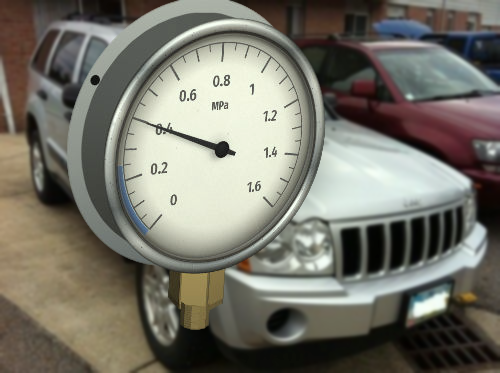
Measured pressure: **0.4** MPa
